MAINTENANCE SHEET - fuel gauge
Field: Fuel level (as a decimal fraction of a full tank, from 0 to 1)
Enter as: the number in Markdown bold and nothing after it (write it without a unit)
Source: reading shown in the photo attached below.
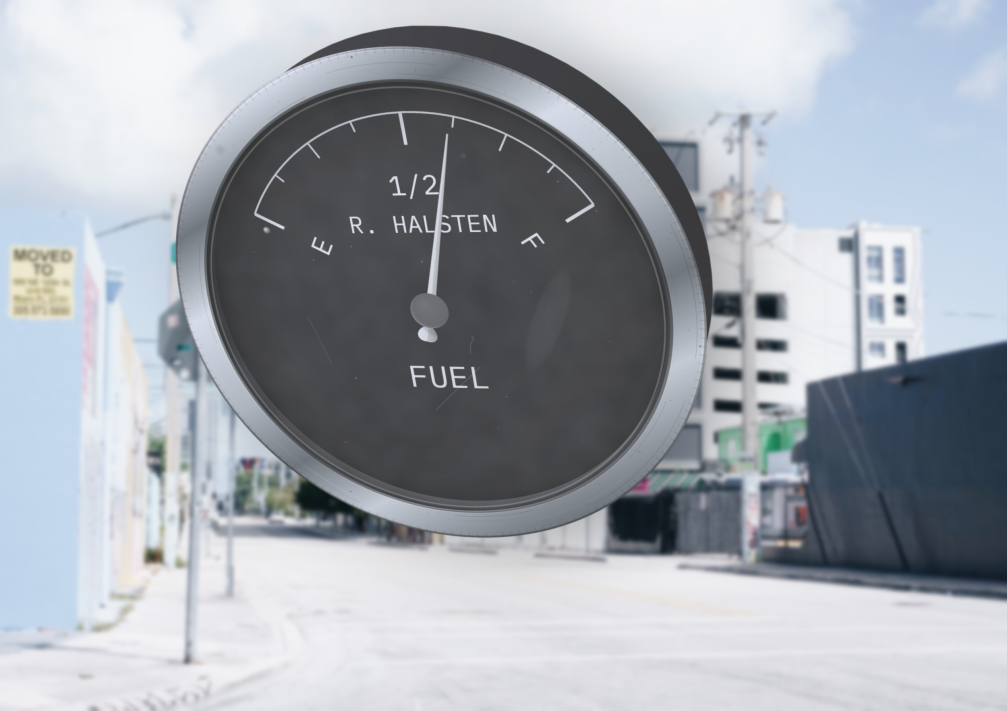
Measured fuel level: **0.625**
